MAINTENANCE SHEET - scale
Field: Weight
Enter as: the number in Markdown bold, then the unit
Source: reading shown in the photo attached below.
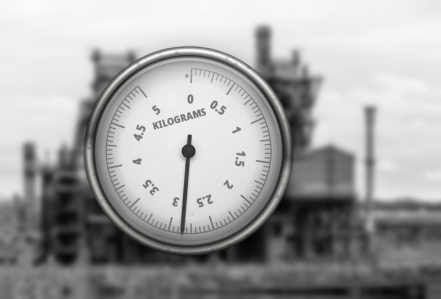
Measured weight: **2.85** kg
